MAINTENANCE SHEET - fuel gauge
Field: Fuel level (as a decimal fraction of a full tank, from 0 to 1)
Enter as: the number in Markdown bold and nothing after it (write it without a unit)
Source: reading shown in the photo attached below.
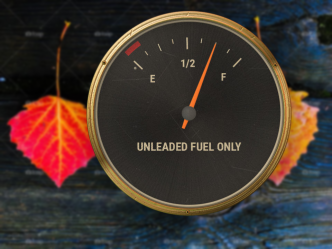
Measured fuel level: **0.75**
